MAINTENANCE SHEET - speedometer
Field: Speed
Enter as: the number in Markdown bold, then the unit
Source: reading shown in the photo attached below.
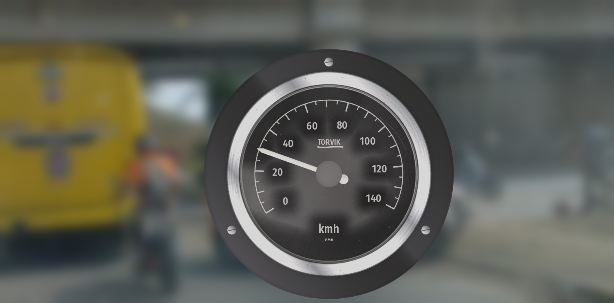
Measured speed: **30** km/h
